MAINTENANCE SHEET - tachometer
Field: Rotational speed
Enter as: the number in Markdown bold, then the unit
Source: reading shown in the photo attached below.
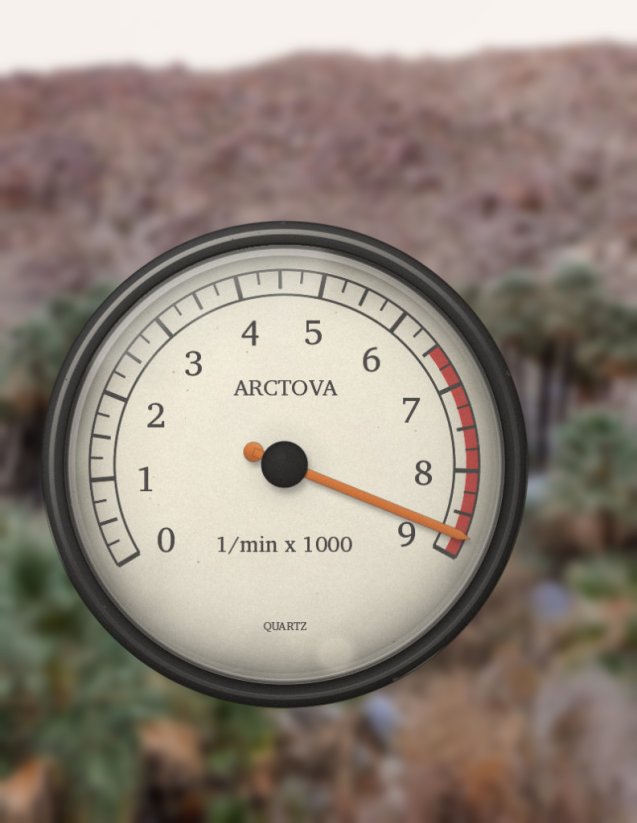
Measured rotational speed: **8750** rpm
